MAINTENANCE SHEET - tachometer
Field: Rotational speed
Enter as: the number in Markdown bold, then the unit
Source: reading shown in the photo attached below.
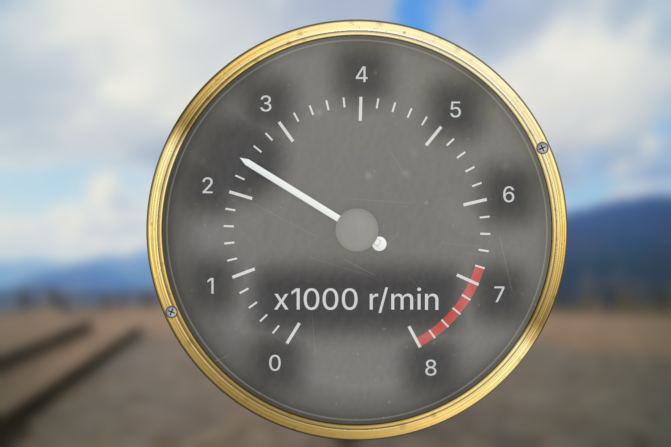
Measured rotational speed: **2400** rpm
